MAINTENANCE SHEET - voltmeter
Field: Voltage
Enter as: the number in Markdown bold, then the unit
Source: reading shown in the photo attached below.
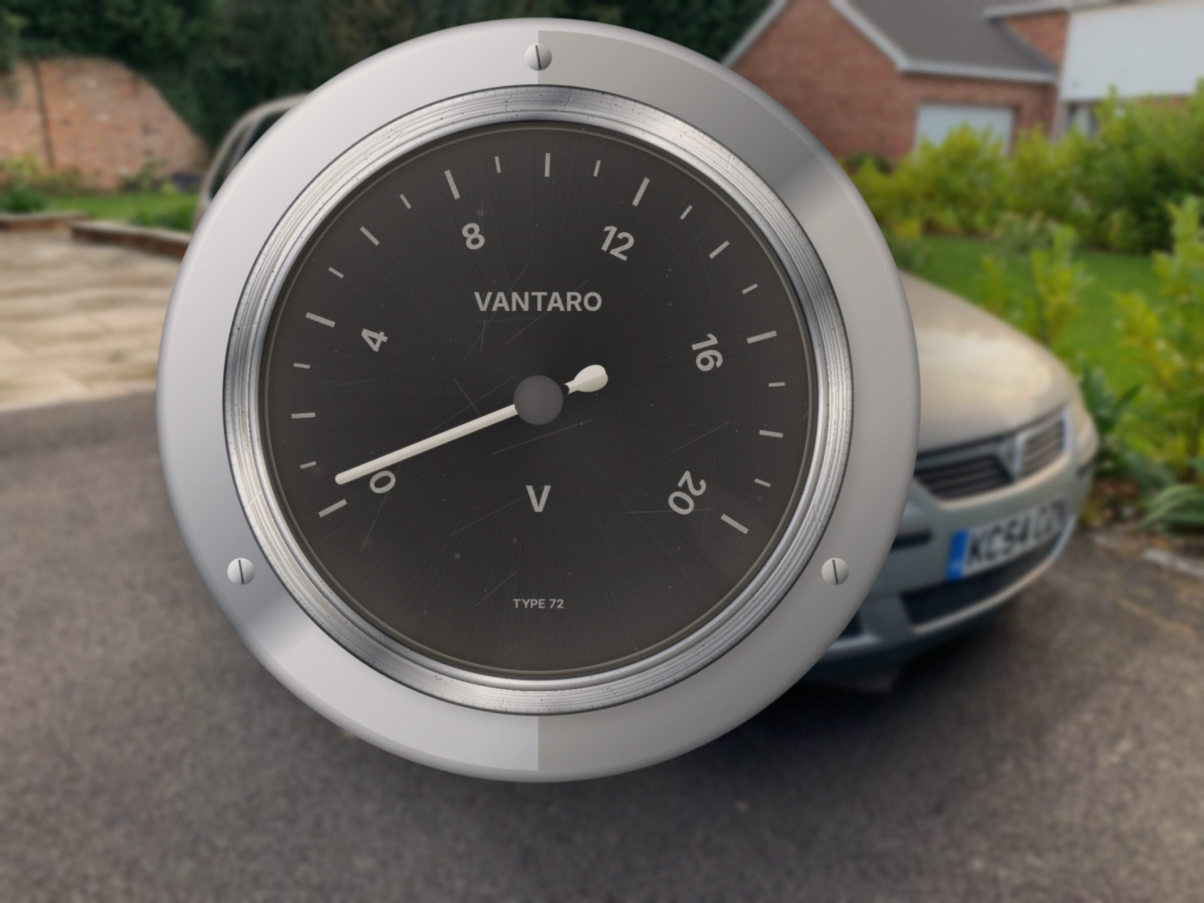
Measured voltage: **0.5** V
